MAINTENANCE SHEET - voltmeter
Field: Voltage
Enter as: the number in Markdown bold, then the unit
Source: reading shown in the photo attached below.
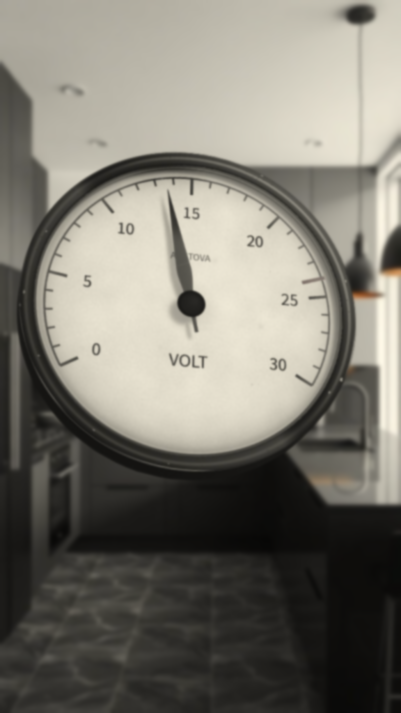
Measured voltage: **13.5** V
